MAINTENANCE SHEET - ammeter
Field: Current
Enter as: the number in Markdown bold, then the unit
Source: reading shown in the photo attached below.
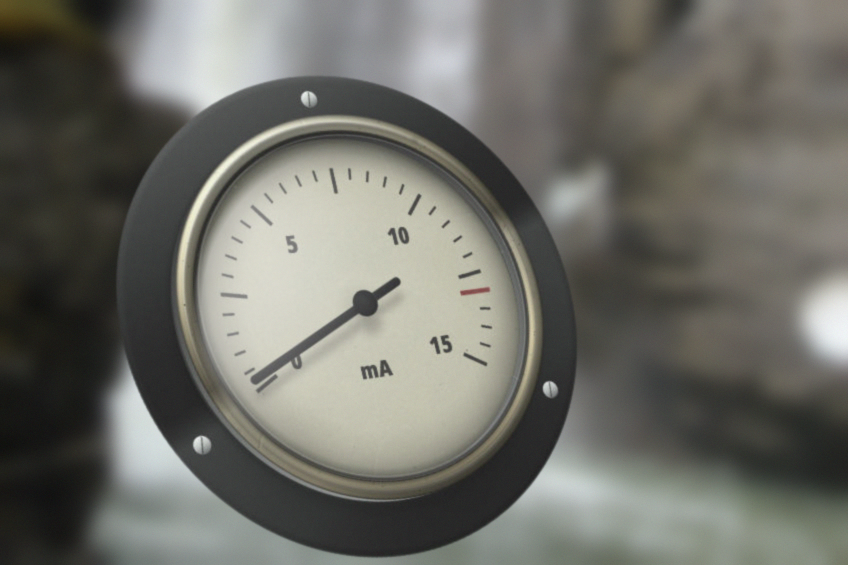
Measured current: **0.25** mA
